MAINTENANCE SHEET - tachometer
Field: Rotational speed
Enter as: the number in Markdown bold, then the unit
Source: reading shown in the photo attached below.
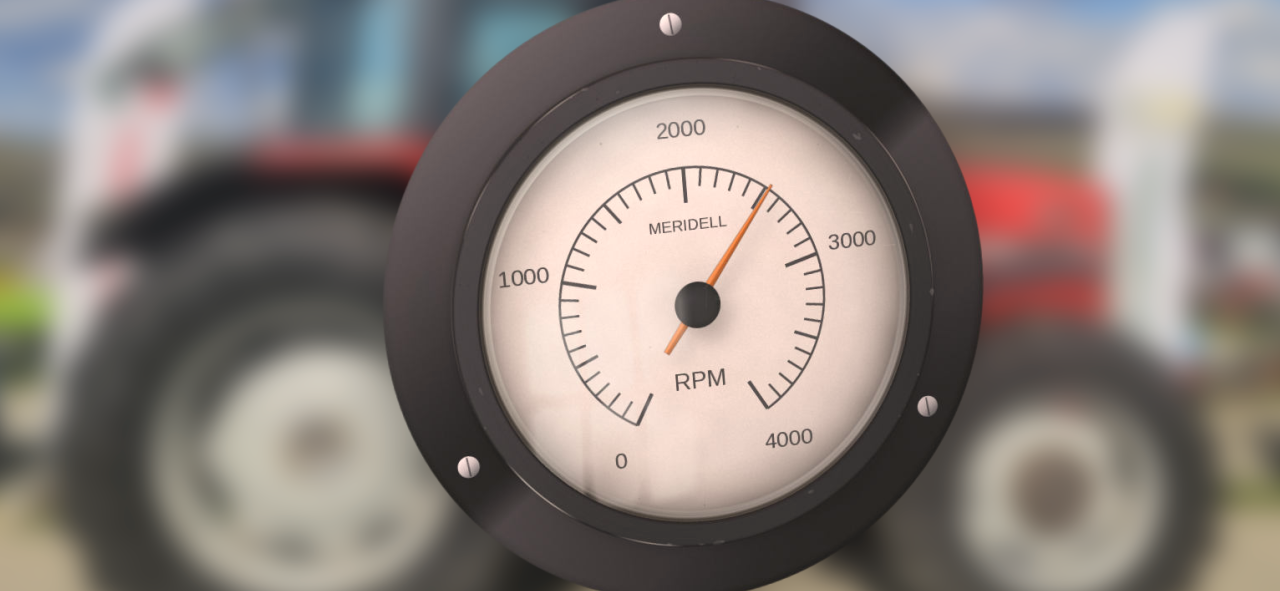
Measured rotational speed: **2500** rpm
